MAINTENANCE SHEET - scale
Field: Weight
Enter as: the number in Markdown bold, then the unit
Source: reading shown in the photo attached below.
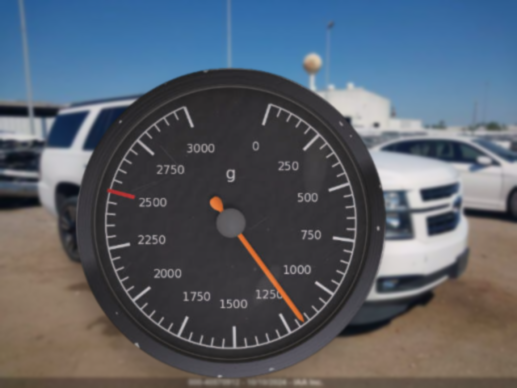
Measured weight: **1175** g
